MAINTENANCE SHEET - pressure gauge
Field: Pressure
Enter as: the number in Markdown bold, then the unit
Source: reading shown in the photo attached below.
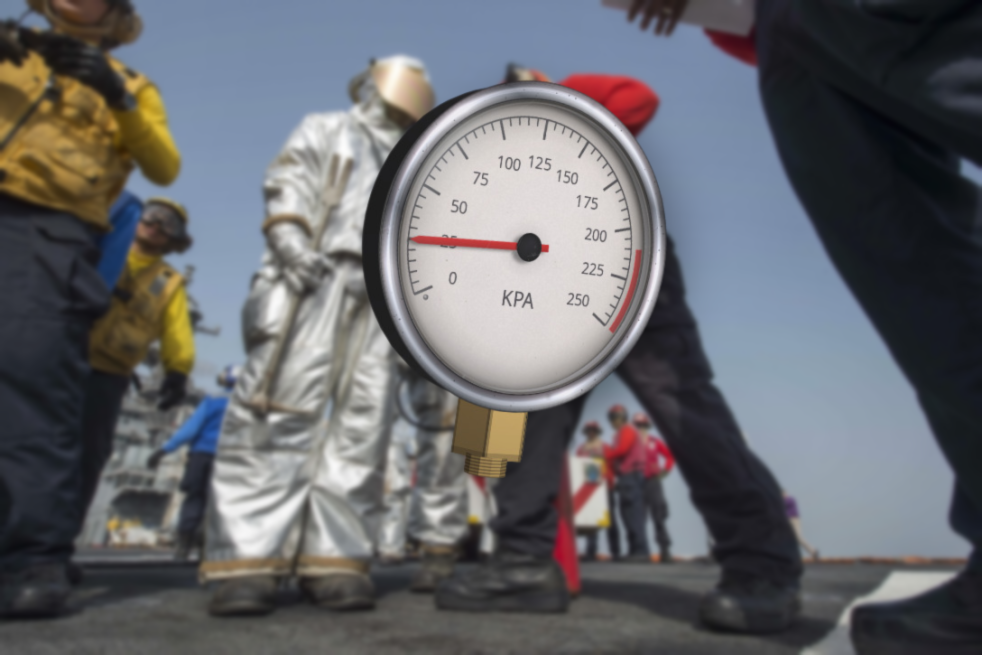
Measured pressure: **25** kPa
